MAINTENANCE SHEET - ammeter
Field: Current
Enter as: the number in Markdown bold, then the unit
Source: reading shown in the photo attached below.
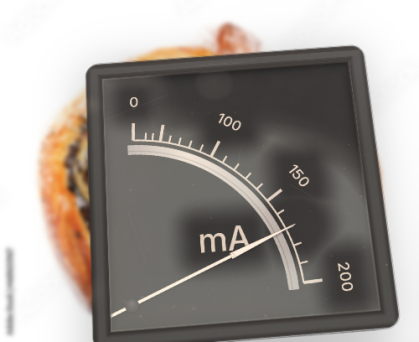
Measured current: **170** mA
